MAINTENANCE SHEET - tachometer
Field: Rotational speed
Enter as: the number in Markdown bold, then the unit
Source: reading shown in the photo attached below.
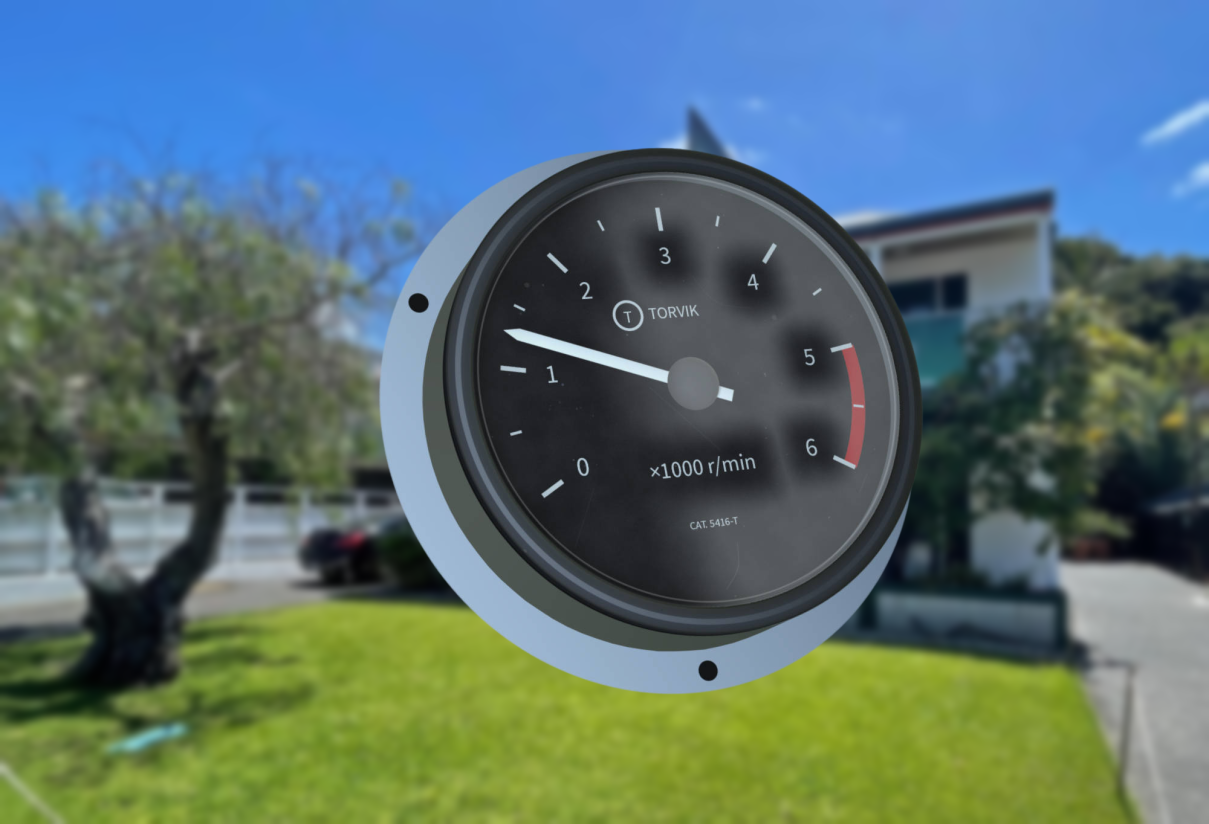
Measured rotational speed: **1250** rpm
